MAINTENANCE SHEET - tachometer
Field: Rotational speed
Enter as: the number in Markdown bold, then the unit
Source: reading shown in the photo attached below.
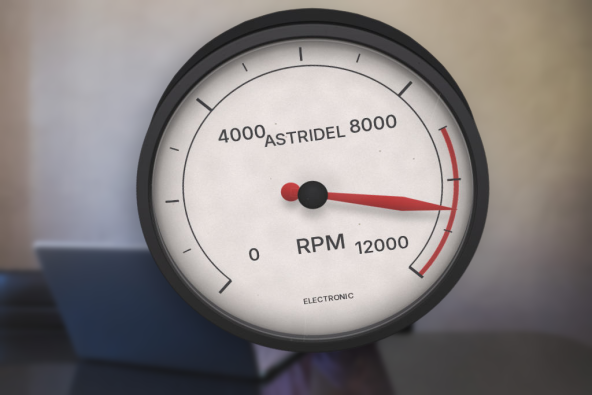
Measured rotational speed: **10500** rpm
